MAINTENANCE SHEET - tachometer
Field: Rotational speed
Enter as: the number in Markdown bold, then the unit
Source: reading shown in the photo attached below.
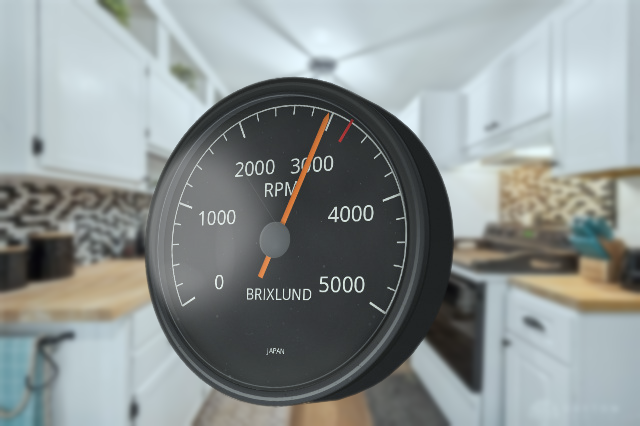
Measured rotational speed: **3000** rpm
